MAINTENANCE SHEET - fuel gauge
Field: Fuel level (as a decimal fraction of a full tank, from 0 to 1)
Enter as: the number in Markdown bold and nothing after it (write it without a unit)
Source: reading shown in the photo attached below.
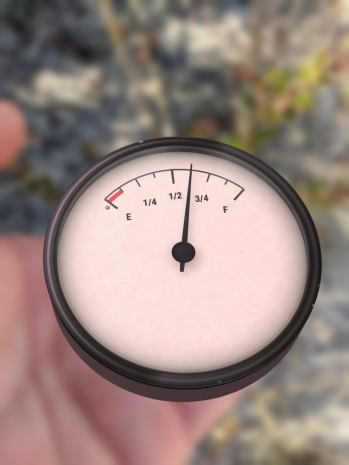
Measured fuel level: **0.625**
